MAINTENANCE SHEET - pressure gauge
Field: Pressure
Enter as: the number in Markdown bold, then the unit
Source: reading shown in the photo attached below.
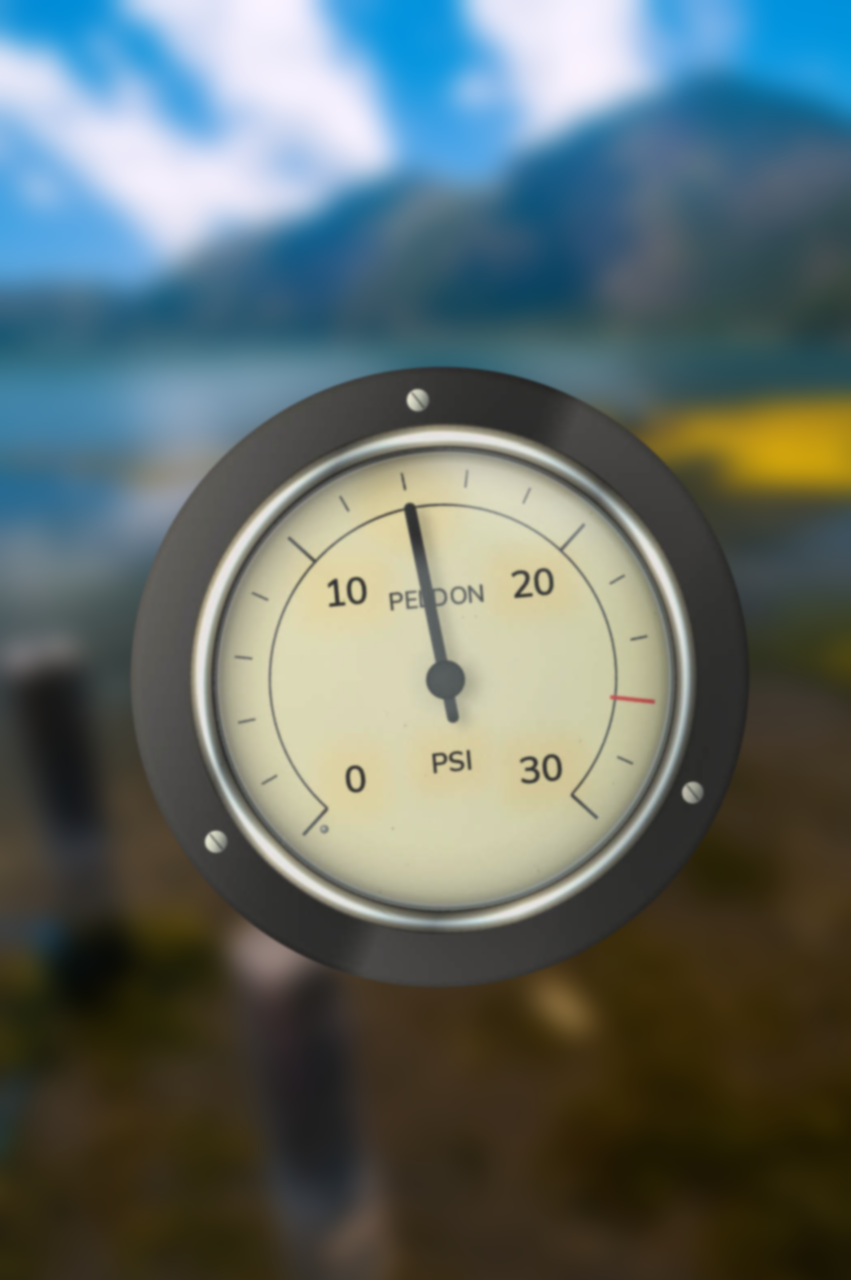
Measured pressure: **14** psi
